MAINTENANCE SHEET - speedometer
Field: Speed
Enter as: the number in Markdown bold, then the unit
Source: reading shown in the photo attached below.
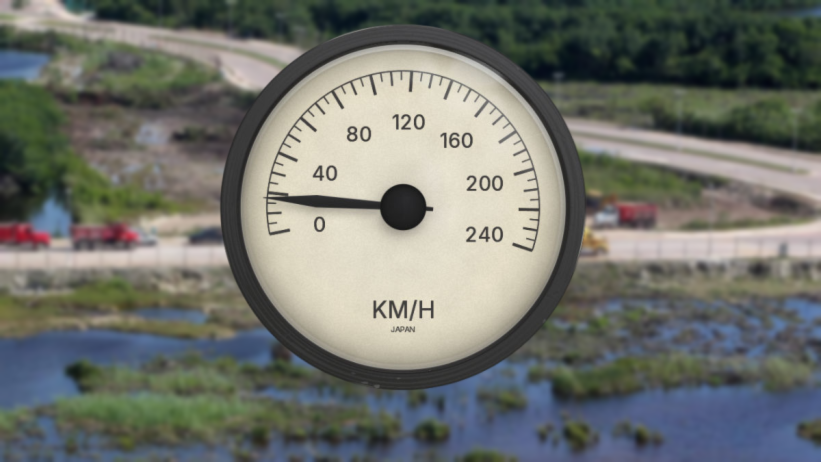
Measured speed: **17.5** km/h
